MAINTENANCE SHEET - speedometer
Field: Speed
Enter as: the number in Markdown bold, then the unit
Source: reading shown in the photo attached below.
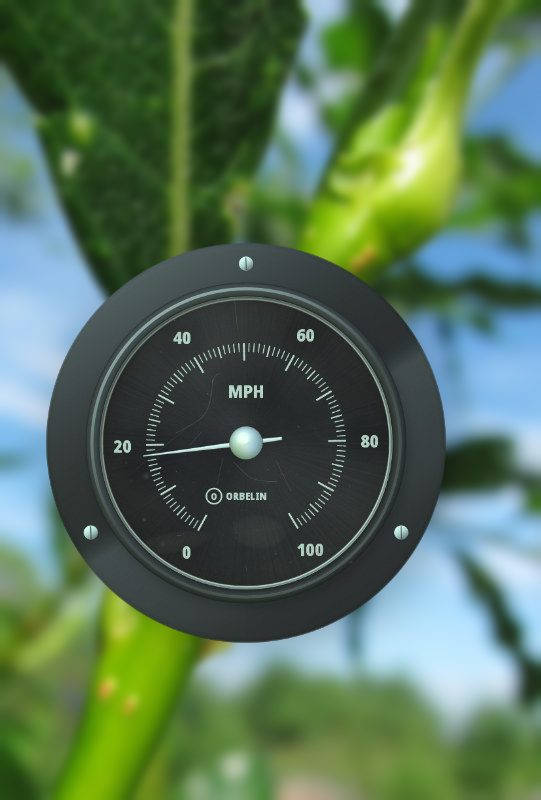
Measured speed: **18** mph
